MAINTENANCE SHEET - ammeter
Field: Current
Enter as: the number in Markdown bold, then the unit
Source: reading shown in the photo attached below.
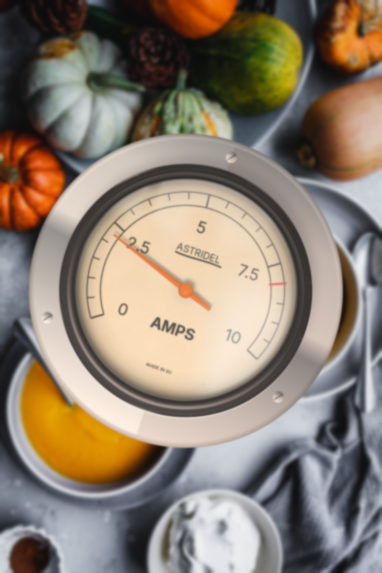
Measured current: **2.25** A
